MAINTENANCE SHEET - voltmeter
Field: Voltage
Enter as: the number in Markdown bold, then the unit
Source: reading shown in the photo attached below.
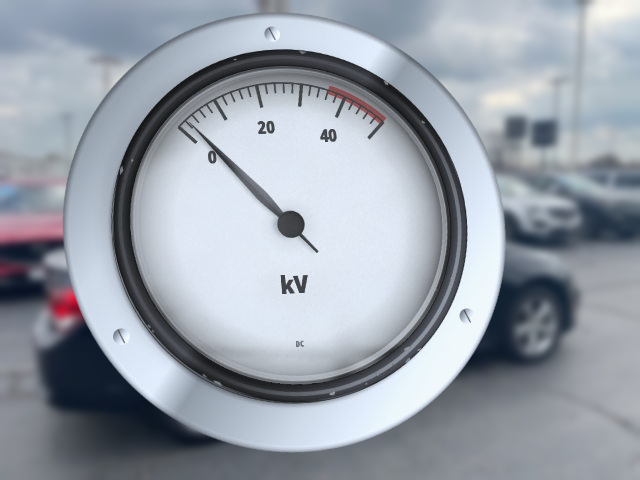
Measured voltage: **2** kV
